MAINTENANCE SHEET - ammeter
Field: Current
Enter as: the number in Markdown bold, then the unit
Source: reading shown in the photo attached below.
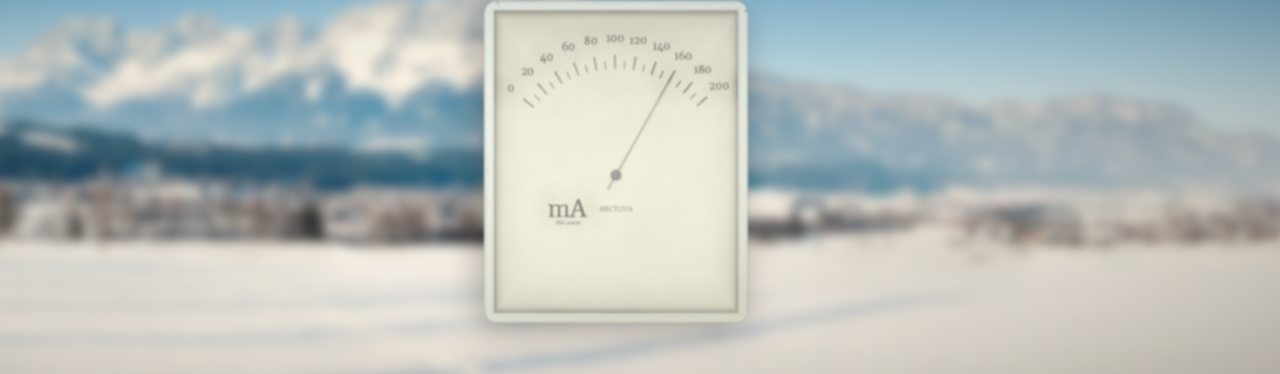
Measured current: **160** mA
